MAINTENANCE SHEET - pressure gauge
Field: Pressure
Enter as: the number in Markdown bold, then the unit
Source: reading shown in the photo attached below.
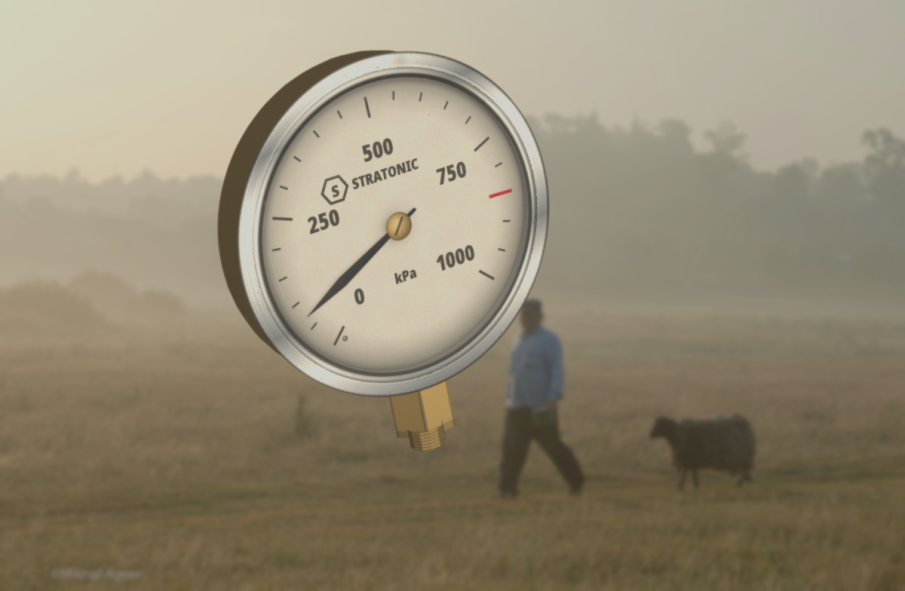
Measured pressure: **75** kPa
